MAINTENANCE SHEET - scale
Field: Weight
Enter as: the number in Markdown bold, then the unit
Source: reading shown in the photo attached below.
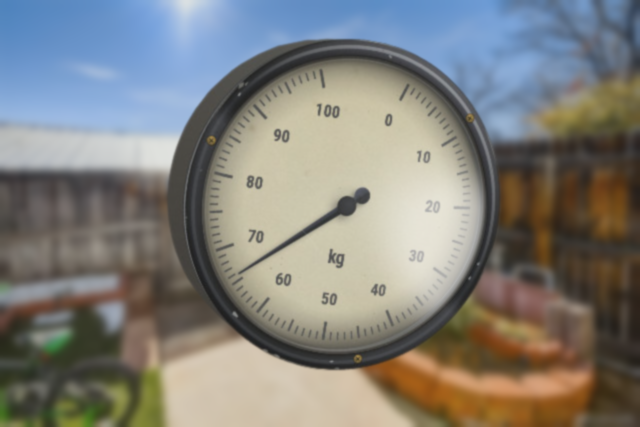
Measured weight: **66** kg
